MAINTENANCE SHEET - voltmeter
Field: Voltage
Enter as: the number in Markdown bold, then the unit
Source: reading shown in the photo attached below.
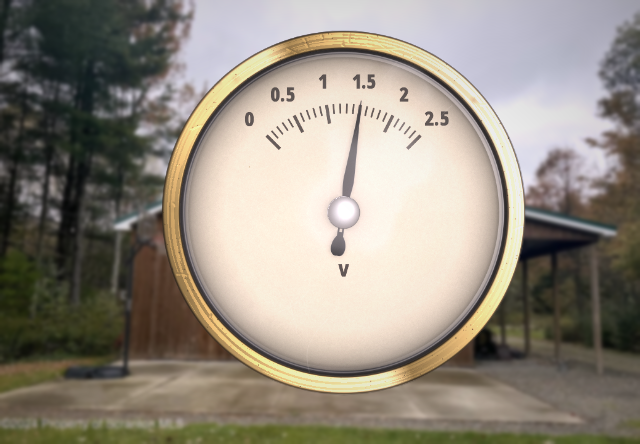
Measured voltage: **1.5** V
